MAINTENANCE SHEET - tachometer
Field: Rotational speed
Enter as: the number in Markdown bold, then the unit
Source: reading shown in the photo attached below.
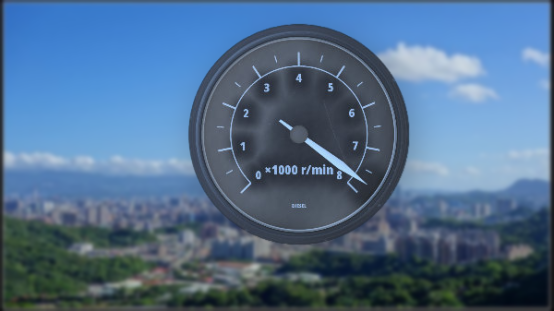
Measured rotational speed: **7750** rpm
